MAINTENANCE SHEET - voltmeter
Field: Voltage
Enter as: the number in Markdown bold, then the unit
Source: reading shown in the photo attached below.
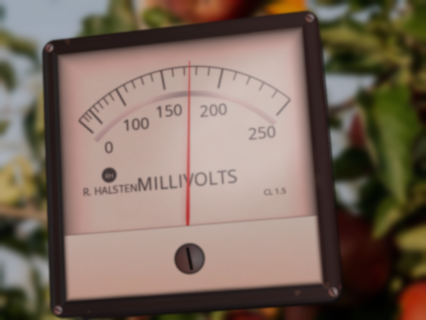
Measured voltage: **175** mV
